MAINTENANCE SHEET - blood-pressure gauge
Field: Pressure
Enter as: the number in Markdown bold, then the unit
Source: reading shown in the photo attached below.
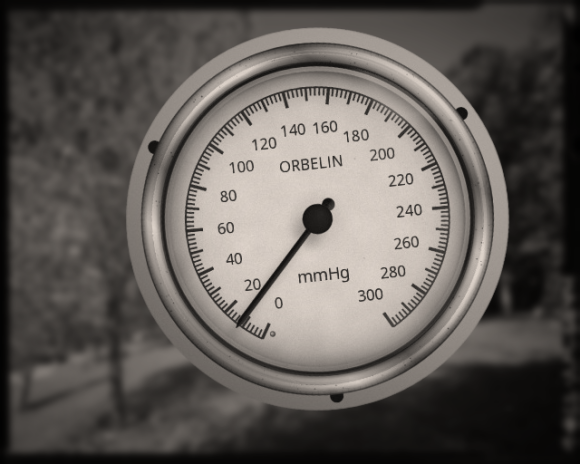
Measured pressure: **12** mmHg
